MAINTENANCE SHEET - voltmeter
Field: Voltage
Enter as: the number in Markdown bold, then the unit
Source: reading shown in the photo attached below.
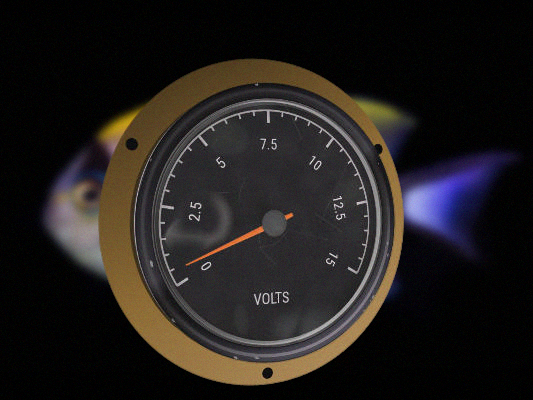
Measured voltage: **0.5** V
